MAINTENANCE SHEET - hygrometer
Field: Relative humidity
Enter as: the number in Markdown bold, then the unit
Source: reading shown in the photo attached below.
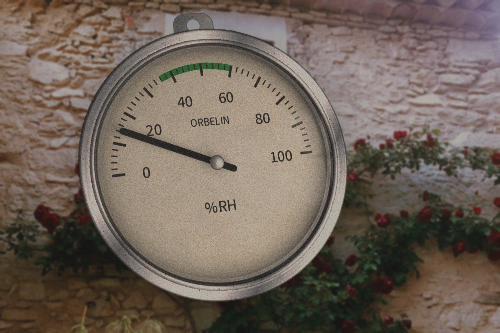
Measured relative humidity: **14** %
